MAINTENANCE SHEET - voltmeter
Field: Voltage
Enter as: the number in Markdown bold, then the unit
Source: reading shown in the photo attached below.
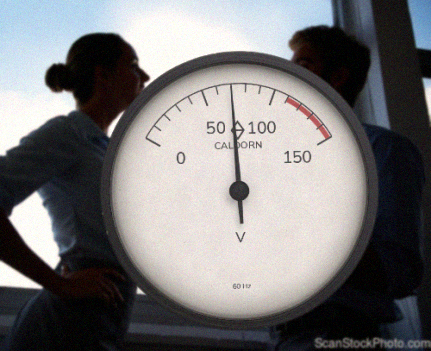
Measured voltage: **70** V
